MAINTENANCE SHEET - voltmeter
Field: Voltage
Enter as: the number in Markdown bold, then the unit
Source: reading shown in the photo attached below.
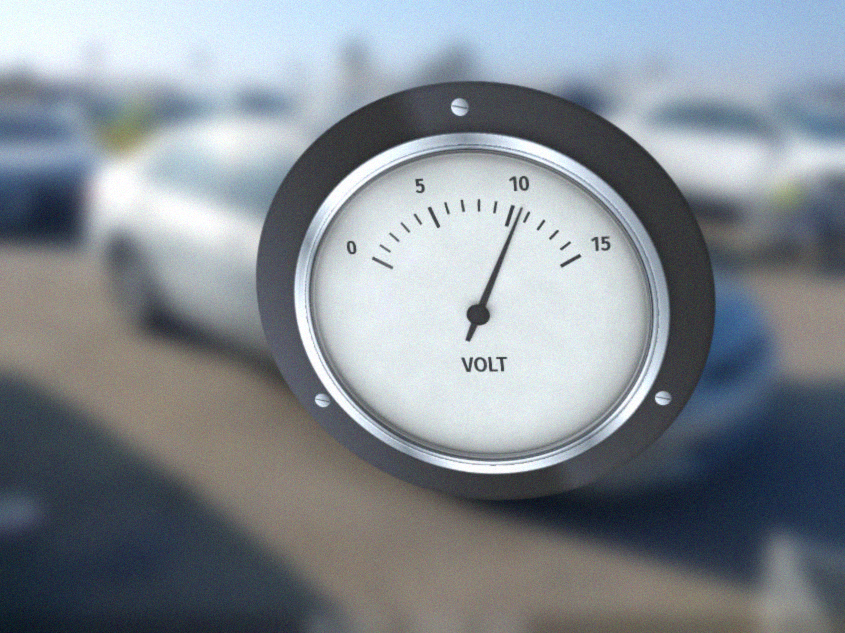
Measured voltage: **10.5** V
